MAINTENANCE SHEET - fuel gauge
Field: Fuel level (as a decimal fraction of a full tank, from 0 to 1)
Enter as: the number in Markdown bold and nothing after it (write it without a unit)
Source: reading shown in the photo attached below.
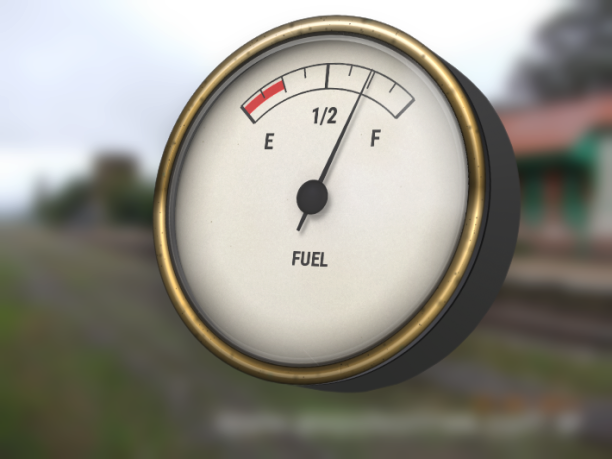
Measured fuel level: **0.75**
